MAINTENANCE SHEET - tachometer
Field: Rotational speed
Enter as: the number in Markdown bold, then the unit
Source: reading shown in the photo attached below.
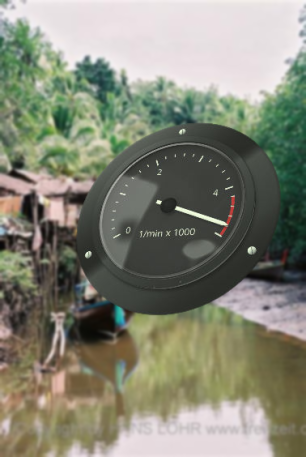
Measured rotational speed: **4800** rpm
